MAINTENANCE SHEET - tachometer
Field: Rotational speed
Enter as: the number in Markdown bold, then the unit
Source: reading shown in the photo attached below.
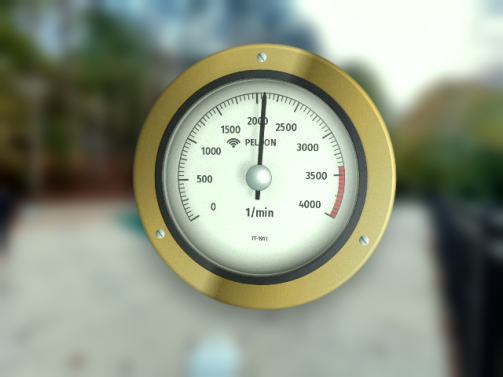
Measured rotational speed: **2100** rpm
